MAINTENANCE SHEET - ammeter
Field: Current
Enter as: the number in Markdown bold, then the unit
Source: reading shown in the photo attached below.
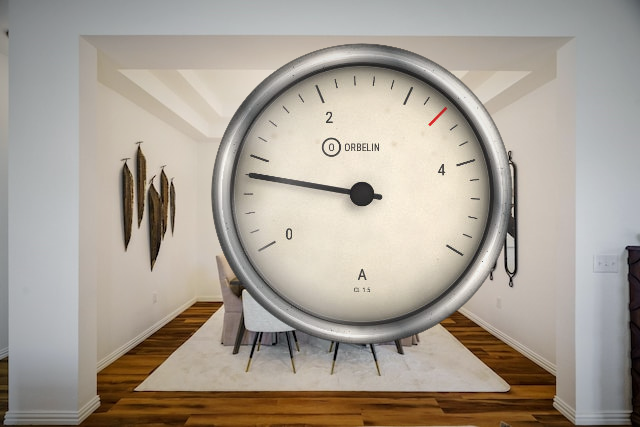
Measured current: **0.8** A
